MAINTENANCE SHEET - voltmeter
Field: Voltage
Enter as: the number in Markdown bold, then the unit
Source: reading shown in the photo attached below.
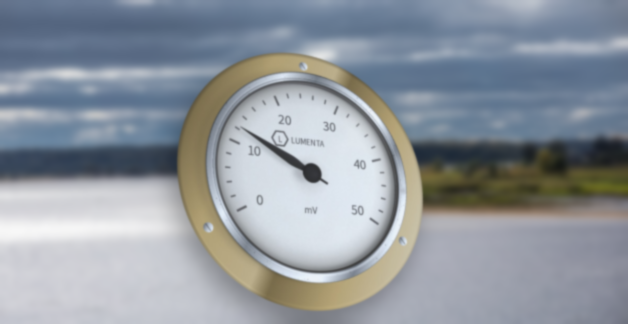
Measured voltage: **12** mV
